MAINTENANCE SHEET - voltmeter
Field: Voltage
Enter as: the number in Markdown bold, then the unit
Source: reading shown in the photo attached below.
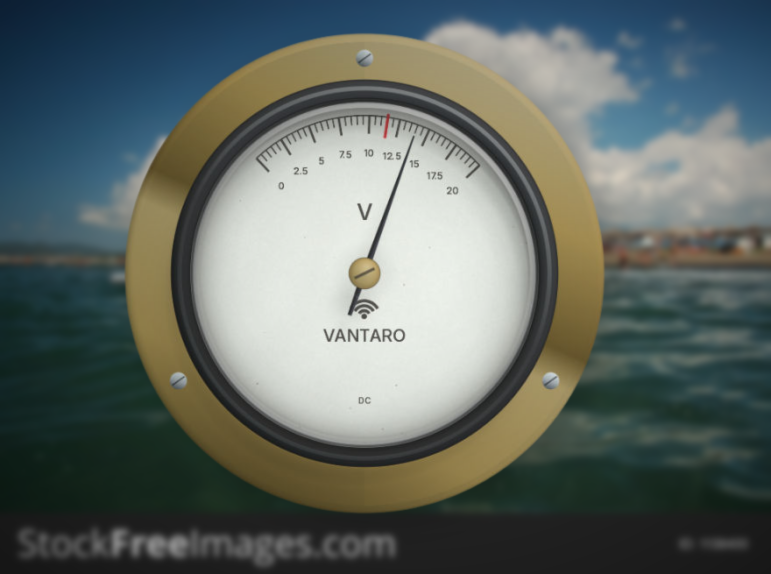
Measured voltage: **14** V
